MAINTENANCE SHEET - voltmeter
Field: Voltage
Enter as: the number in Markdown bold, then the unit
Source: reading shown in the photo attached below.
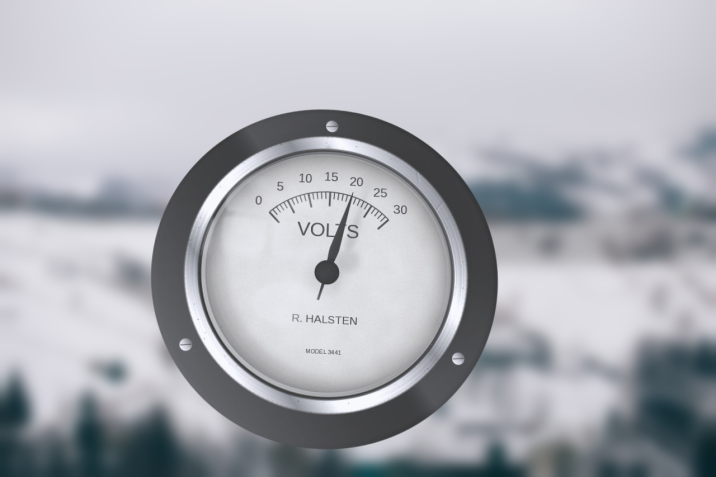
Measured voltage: **20** V
